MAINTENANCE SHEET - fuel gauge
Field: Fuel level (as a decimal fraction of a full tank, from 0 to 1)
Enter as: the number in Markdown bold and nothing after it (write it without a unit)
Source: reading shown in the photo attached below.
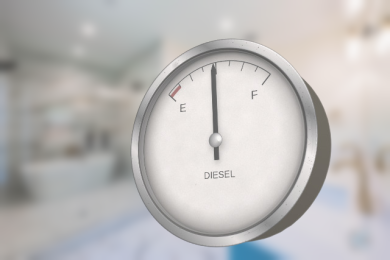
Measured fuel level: **0.5**
